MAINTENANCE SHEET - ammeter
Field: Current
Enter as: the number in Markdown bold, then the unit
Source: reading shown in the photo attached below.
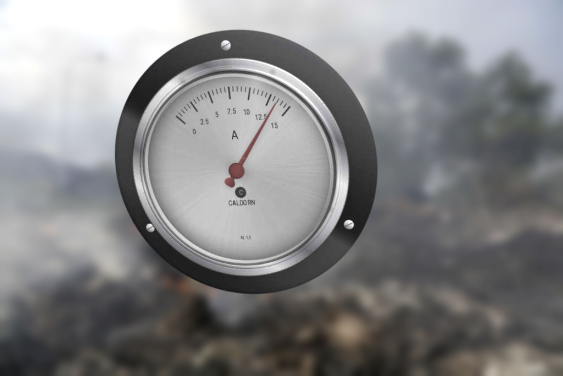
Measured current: **13.5** A
